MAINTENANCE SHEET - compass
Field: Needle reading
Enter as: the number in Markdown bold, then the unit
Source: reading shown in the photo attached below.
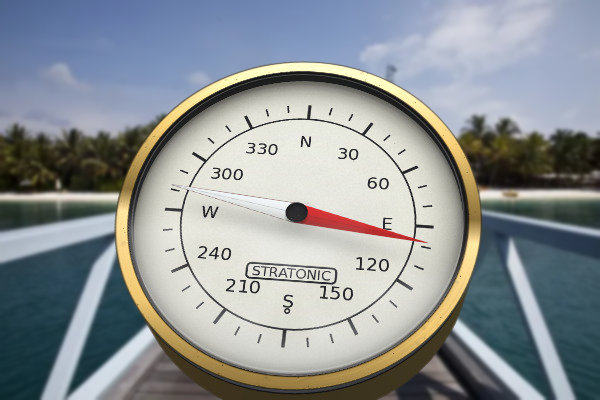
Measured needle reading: **100** °
